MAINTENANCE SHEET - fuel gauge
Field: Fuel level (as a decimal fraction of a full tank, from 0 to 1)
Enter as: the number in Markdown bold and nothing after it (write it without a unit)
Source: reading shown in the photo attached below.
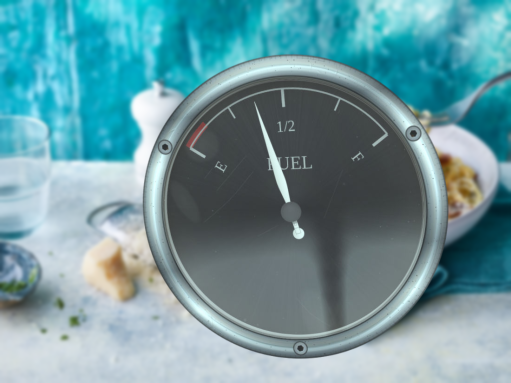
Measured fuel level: **0.375**
